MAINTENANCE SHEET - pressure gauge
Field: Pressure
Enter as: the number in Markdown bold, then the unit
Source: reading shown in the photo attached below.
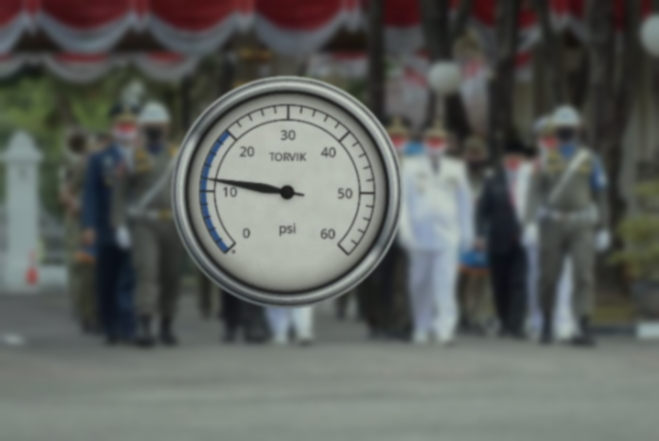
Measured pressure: **12** psi
